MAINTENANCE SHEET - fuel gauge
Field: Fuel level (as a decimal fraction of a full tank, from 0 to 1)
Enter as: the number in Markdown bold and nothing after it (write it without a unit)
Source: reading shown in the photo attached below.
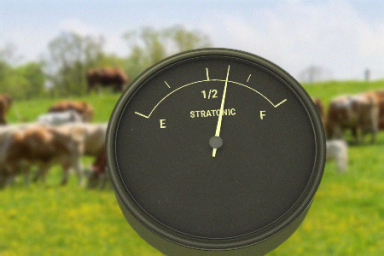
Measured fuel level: **0.625**
